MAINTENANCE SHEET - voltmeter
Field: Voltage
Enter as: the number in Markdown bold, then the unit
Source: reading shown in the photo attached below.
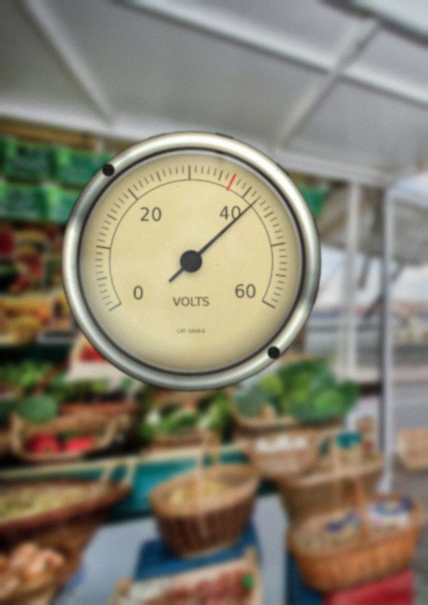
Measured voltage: **42** V
